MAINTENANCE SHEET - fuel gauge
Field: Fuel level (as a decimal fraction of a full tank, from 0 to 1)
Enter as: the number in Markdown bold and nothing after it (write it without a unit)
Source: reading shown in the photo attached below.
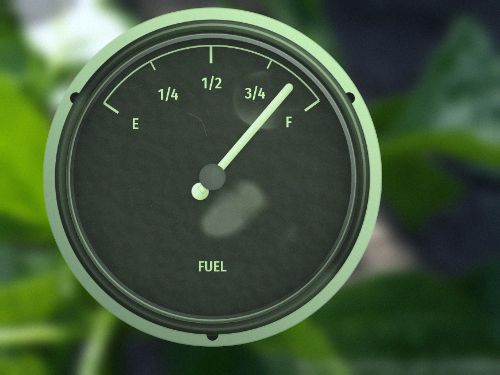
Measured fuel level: **0.875**
